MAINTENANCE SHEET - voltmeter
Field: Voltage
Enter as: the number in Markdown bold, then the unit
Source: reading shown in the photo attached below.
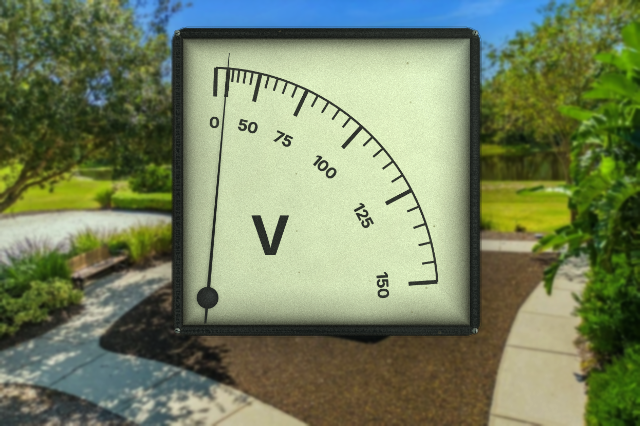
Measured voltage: **25** V
